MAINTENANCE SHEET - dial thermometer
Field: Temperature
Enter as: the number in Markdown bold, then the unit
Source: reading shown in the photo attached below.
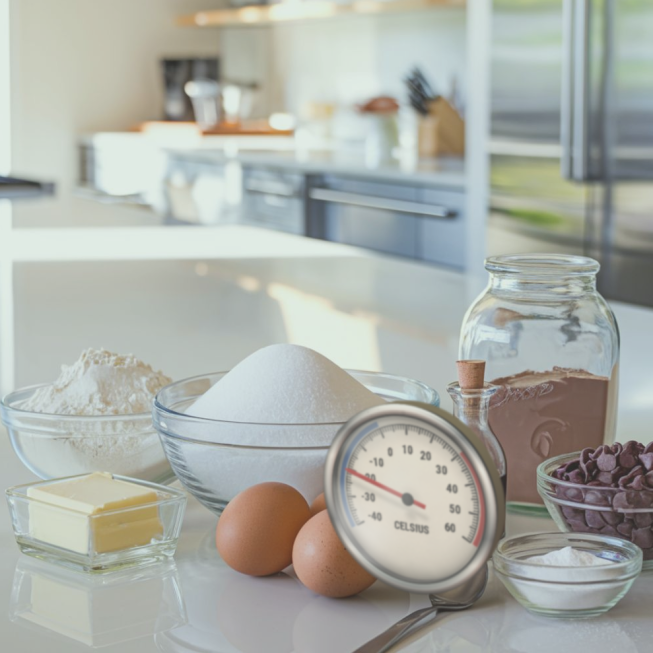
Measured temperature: **-20** °C
